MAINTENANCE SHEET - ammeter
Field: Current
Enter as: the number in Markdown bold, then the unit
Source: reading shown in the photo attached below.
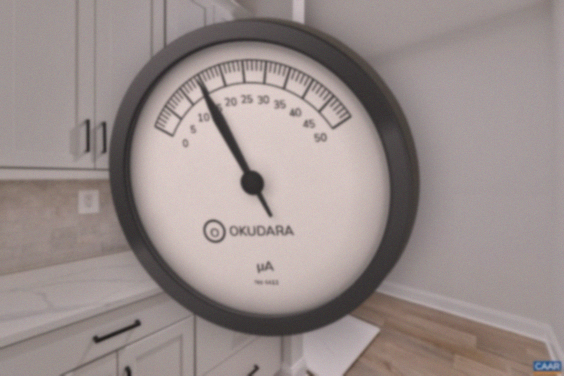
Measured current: **15** µA
